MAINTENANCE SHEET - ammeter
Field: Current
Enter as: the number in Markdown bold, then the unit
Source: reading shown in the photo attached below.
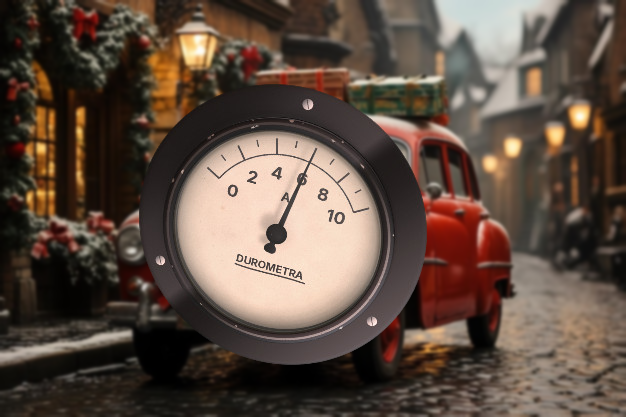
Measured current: **6** A
